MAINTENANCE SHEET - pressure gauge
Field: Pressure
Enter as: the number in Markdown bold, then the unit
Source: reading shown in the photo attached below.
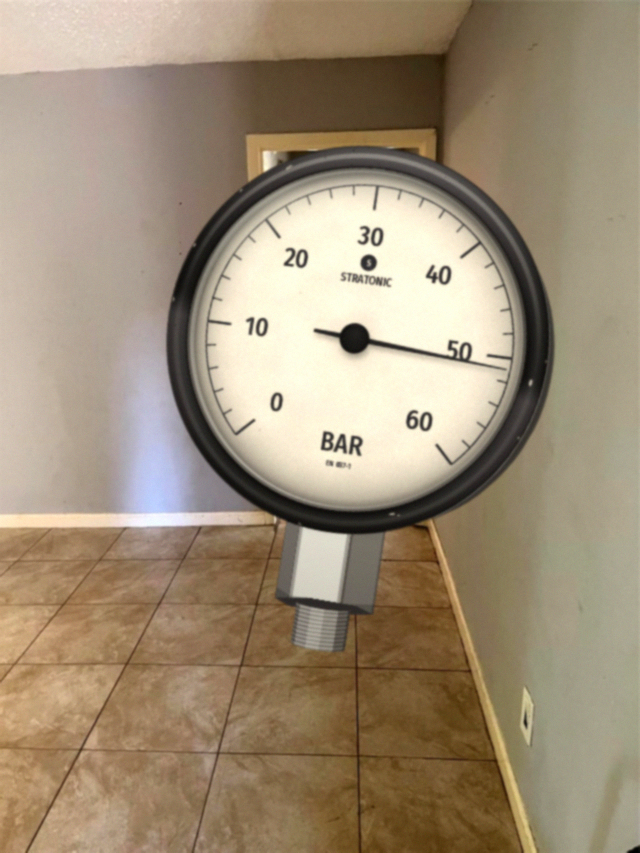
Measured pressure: **51** bar
